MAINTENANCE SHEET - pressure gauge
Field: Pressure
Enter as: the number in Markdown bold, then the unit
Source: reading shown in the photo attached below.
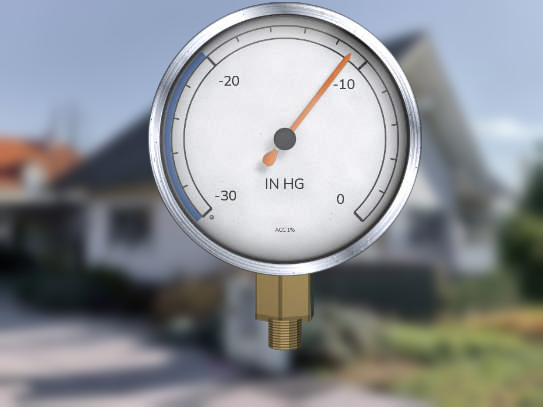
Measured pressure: **-11** inHg
